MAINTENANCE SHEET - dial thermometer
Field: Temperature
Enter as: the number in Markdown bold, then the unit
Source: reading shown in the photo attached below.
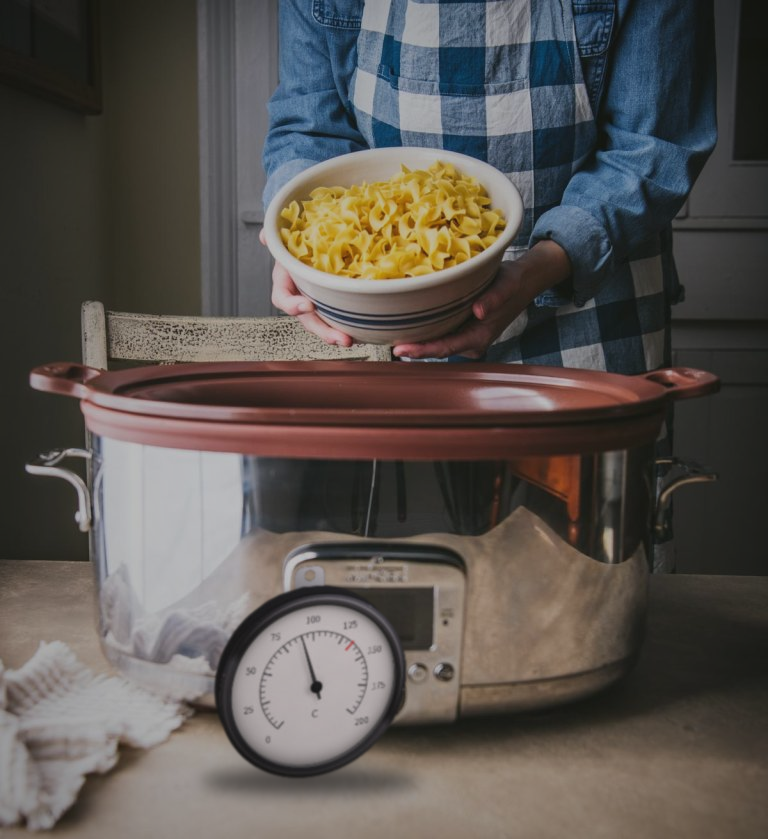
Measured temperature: **90** °C
